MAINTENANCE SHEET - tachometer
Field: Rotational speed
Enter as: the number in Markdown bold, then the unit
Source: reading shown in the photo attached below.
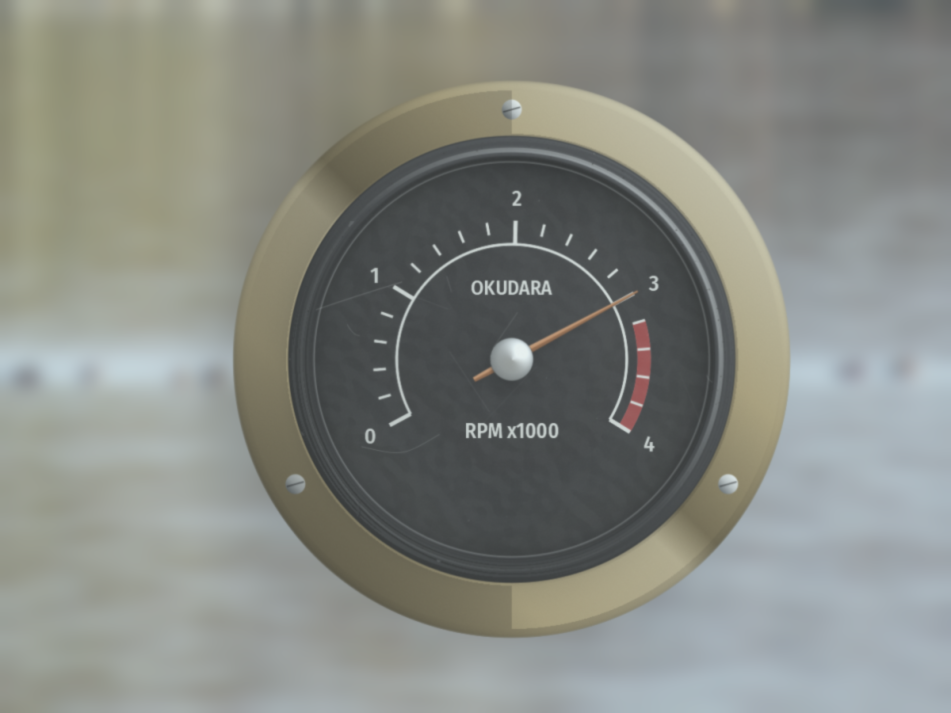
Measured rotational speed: **3000** rpm
